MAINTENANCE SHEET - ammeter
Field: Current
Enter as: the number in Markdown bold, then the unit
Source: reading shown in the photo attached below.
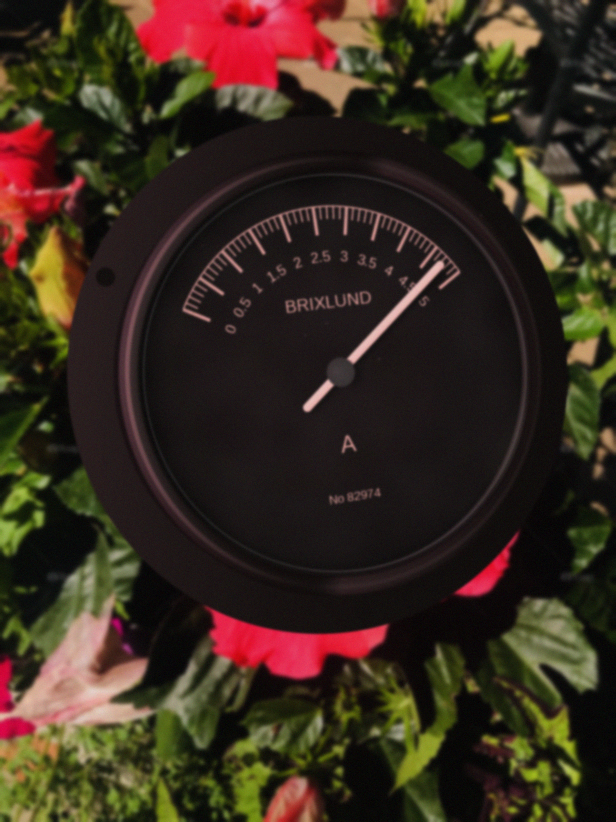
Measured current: **4.7** A
